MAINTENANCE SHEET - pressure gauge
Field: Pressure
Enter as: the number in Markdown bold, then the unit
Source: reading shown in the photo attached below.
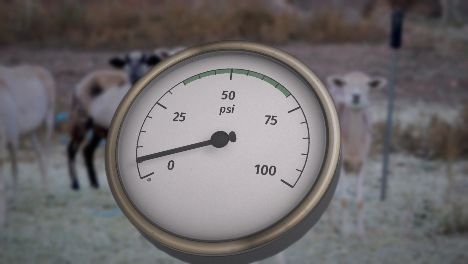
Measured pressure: **5** psi
